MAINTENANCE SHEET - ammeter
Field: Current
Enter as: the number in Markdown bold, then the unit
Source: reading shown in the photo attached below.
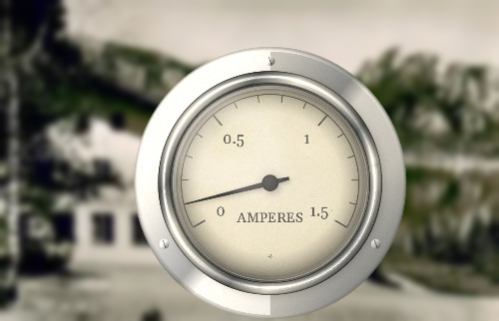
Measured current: **0.1** A
